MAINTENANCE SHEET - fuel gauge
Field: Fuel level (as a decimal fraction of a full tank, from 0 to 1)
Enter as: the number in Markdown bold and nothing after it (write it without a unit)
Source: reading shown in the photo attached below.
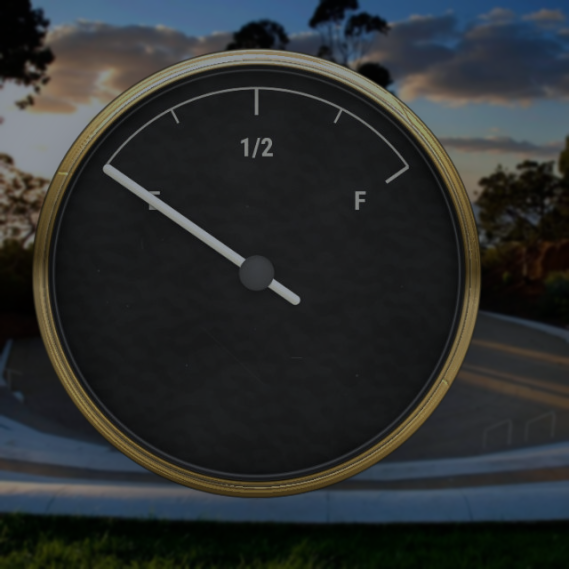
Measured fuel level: **0**
